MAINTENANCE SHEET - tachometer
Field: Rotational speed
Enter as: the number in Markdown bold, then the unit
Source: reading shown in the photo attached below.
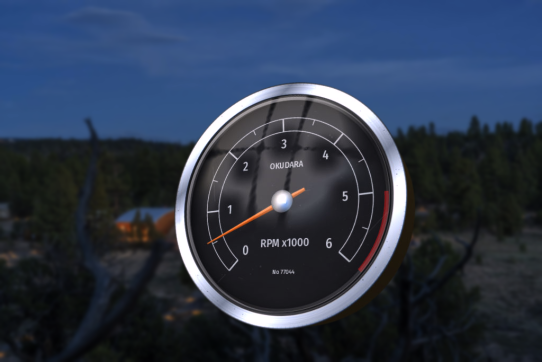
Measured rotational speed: **500** rpm
